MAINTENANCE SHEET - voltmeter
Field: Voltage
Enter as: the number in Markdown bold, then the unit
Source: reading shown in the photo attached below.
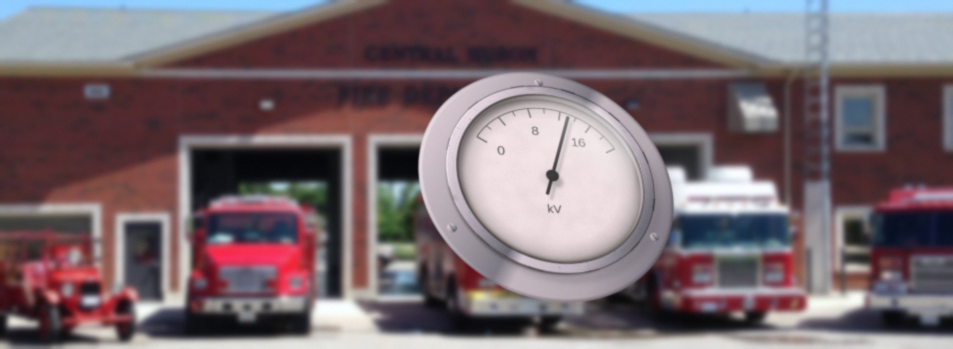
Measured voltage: **13** kV
